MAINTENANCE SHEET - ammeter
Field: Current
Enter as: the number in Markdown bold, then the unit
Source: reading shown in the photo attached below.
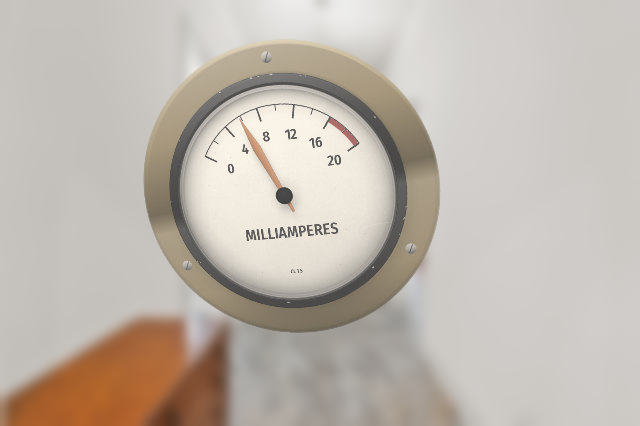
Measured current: **6** mA
